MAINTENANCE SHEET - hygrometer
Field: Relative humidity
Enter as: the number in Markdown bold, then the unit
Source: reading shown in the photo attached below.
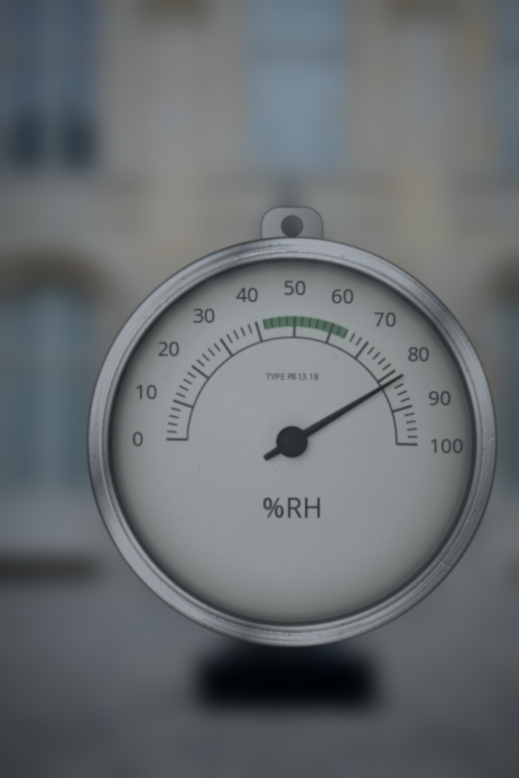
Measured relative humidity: **82** %
